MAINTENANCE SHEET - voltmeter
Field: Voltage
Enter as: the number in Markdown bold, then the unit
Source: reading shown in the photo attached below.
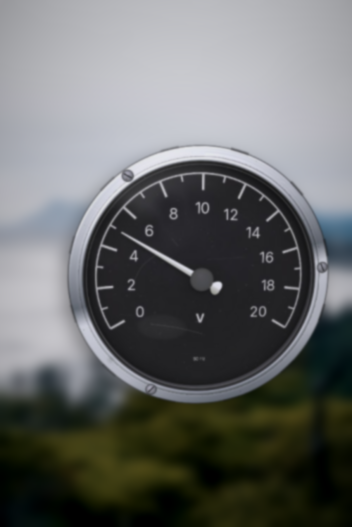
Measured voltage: **5** V
